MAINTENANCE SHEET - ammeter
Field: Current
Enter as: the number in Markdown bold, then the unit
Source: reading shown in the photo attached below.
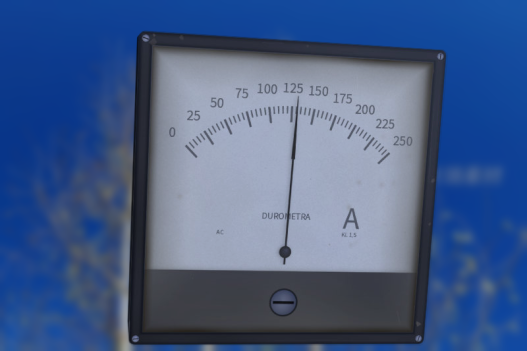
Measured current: **130** A
